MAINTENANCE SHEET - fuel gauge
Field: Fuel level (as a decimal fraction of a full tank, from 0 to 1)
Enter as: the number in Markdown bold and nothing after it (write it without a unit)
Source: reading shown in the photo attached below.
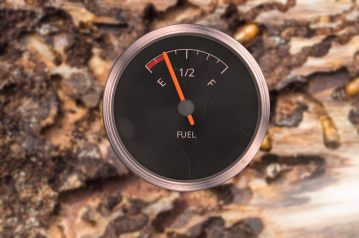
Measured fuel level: **0.25**
